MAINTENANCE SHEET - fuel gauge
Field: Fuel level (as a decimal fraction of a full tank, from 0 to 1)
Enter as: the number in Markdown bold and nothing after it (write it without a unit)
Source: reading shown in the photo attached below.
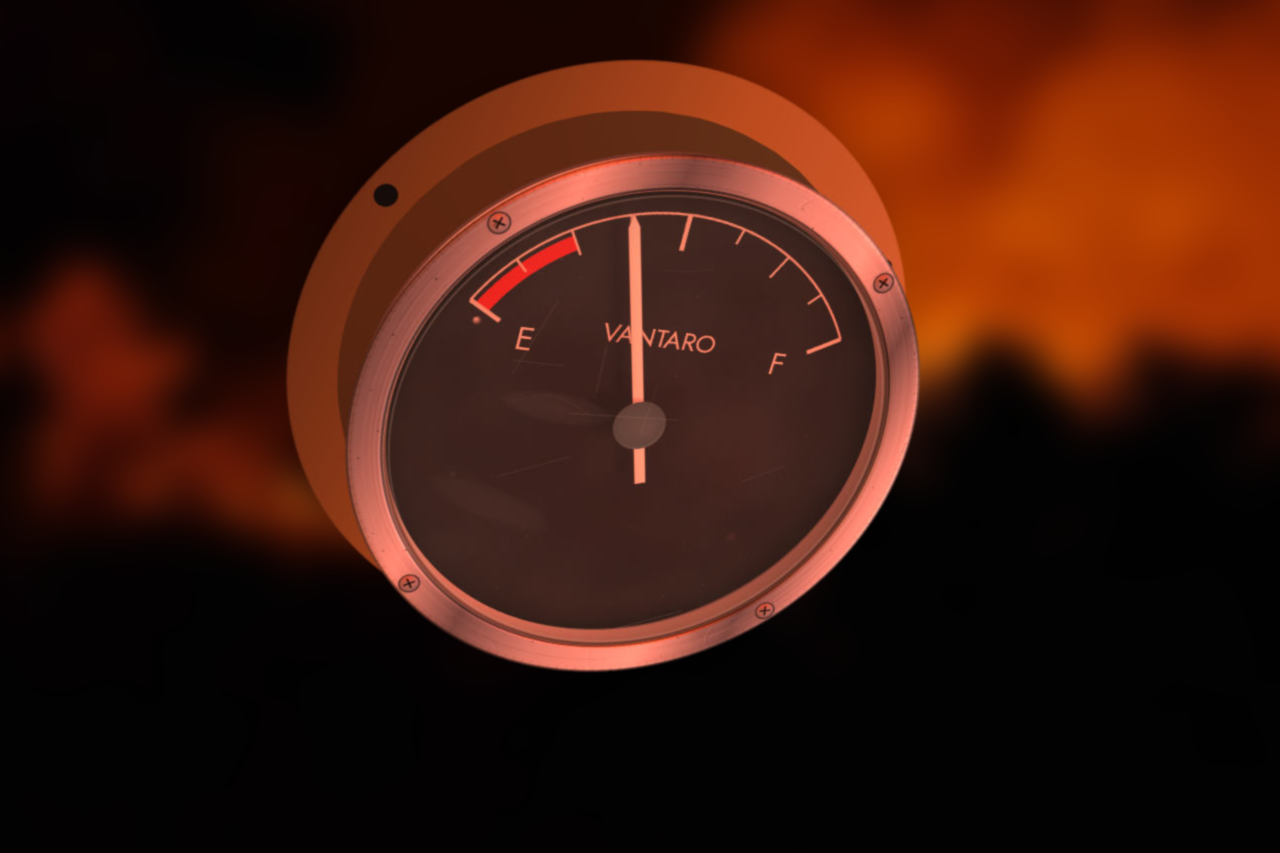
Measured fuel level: **0.375**
